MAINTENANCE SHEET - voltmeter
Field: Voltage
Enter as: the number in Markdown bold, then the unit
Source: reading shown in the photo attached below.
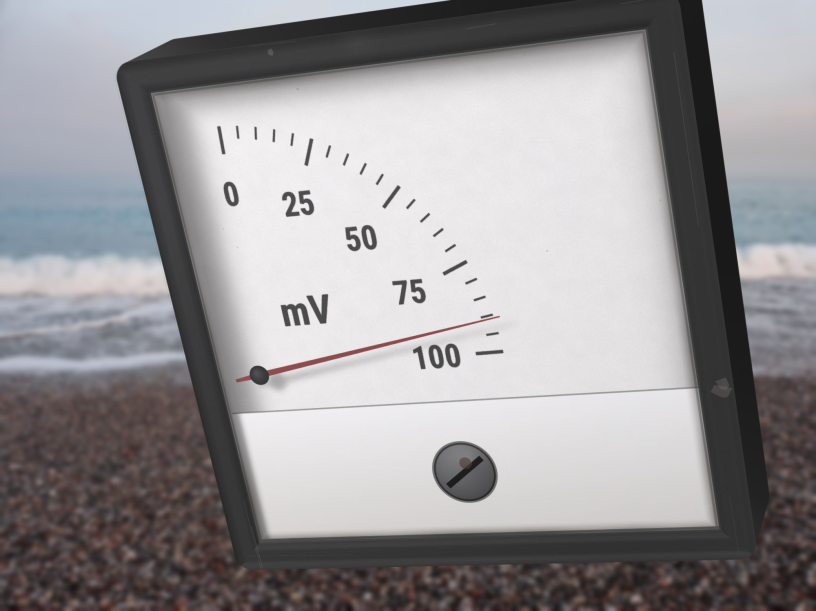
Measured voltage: **90** mV
